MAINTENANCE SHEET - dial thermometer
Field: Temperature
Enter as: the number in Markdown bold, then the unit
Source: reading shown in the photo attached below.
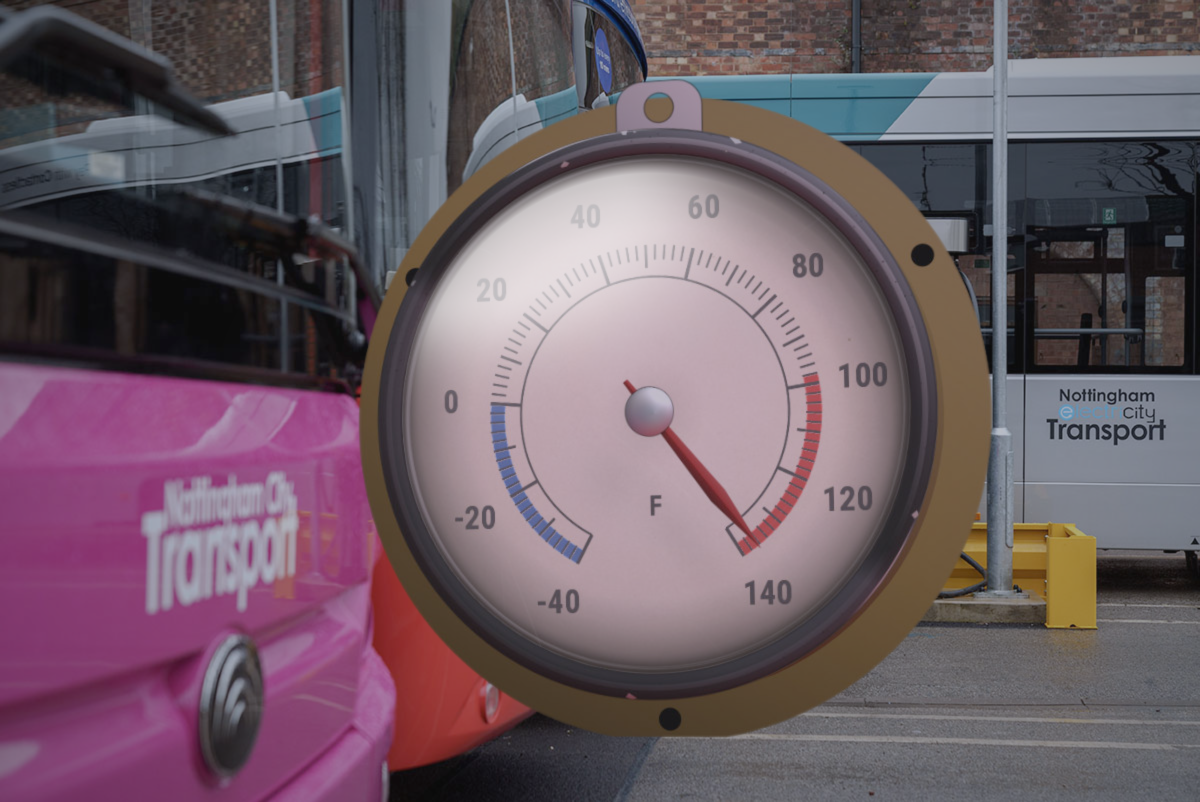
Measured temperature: **136** °F
